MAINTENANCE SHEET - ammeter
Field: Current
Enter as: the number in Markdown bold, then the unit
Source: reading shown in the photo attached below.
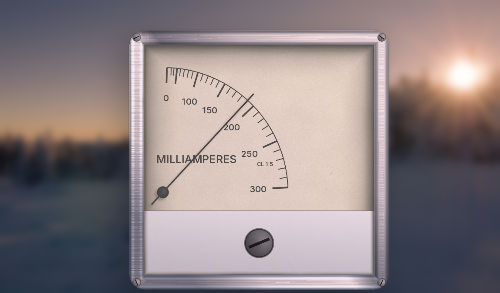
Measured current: **190** mA
